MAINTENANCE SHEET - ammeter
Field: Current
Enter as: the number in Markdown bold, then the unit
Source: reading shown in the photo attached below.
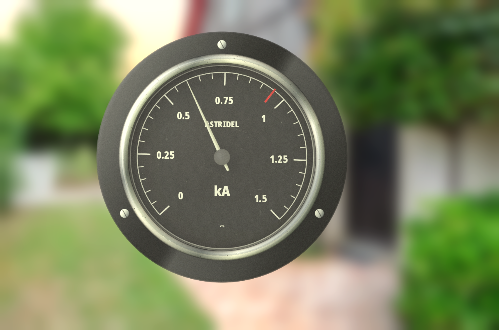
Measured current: **0.6** kA
